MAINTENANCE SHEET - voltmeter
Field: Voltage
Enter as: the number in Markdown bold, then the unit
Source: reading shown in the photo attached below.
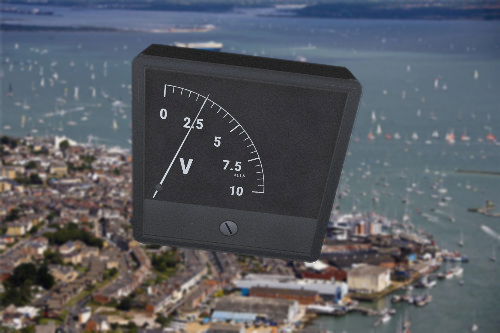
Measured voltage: **2.5** V
